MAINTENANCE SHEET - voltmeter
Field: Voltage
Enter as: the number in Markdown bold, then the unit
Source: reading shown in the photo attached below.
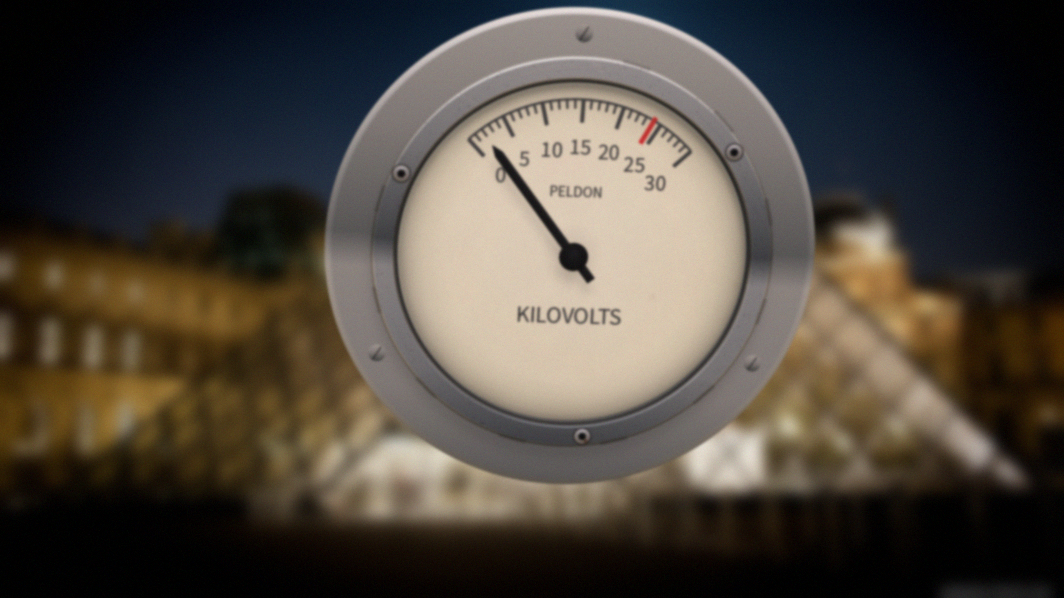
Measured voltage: **2** kV
